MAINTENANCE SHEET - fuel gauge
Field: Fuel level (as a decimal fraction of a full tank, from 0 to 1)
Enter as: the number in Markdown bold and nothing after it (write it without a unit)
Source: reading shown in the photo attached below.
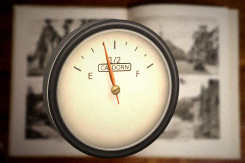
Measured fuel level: **0.375**
